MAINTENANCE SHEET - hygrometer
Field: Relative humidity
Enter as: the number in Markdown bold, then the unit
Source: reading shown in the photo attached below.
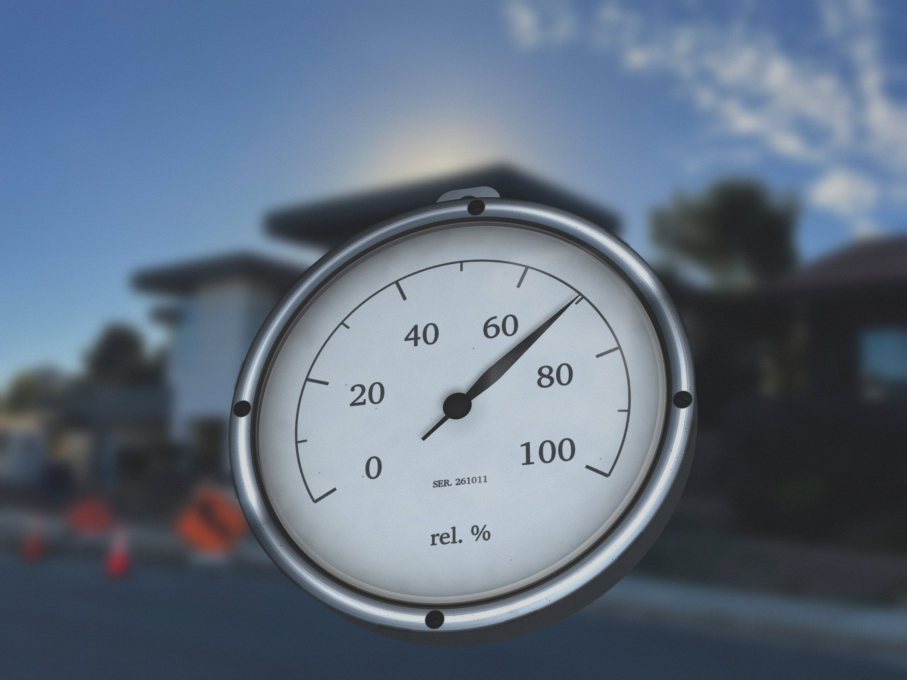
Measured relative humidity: **70** %
